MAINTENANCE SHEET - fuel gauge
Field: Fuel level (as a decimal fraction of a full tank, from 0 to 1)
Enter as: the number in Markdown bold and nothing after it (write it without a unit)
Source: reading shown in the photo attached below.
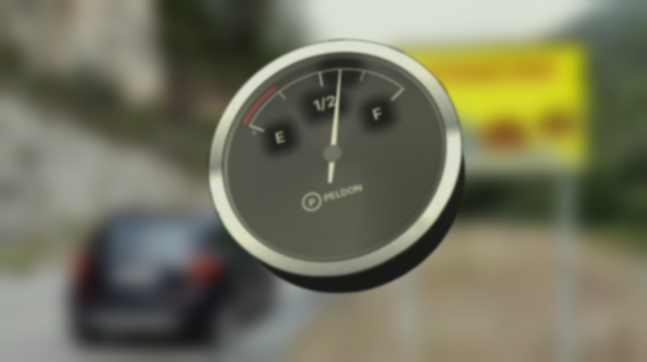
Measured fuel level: **0.625**
